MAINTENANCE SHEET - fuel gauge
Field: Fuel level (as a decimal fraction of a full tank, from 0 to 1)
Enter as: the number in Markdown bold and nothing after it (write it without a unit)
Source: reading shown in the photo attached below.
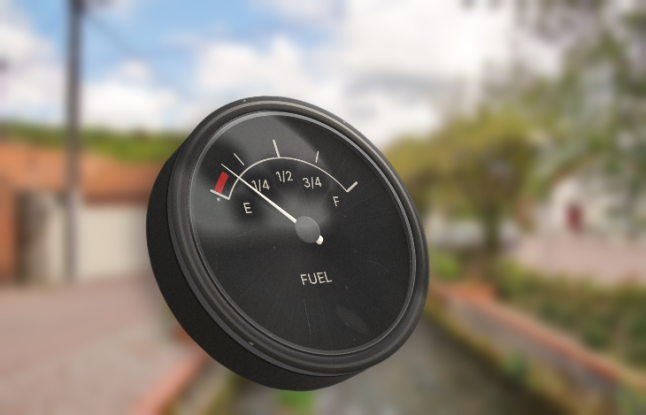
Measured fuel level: **0.125**
